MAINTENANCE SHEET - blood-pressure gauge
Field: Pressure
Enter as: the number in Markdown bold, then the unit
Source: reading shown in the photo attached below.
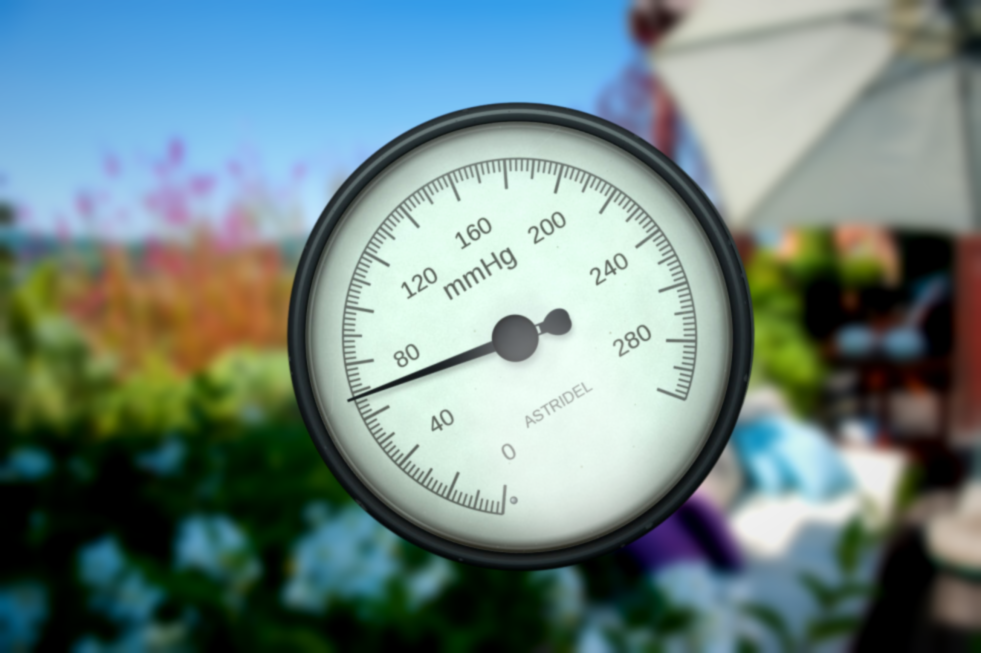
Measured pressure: **68** mmHg
